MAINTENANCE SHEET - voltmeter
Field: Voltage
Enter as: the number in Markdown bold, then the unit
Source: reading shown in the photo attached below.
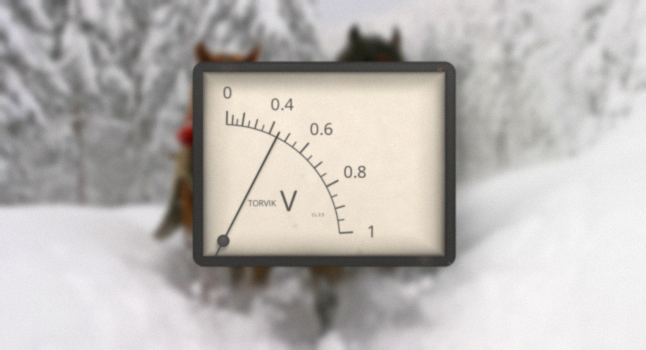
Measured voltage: **0.45** V
